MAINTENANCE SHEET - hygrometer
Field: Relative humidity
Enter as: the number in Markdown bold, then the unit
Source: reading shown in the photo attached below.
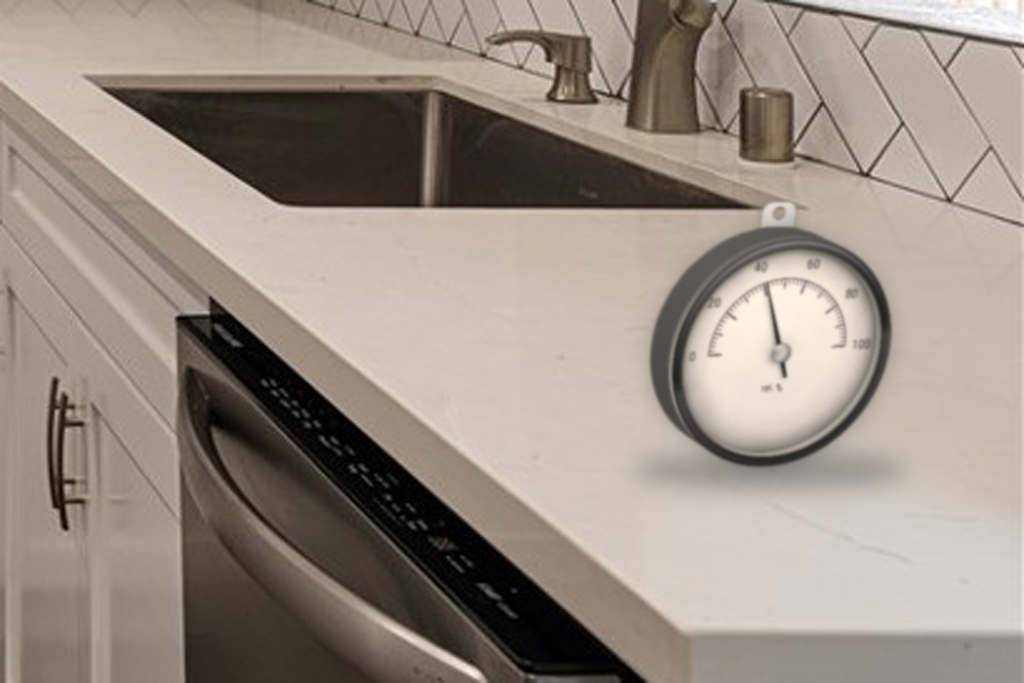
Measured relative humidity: **40** %
